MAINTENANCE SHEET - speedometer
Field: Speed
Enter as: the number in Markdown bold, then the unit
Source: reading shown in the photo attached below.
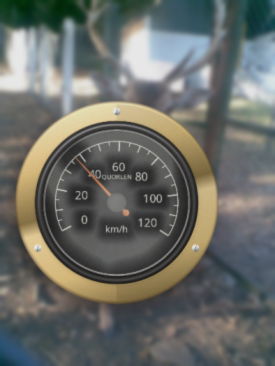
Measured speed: **37.5** km/h
